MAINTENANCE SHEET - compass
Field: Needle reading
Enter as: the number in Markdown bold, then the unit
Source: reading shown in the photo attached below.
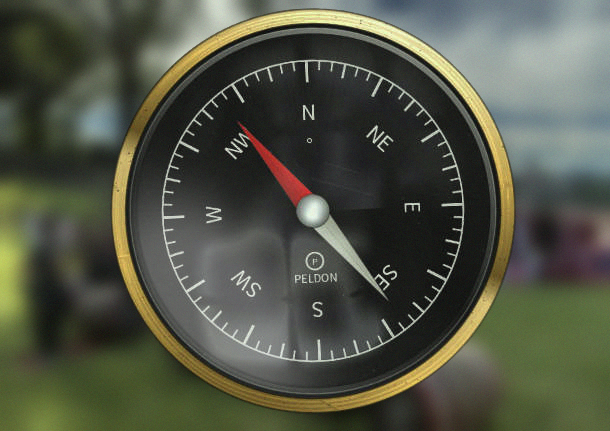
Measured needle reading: **322.5** °
